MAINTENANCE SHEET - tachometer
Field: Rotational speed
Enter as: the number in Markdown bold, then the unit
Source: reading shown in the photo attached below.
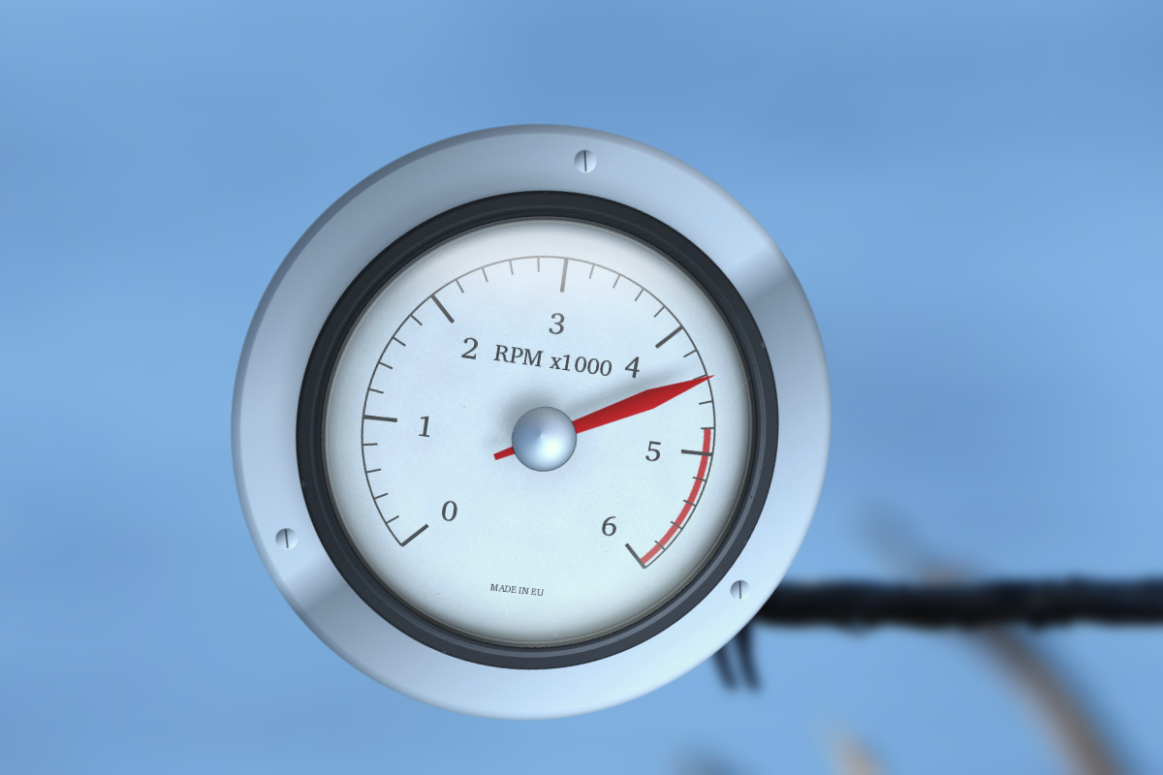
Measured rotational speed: **4400** rpm
